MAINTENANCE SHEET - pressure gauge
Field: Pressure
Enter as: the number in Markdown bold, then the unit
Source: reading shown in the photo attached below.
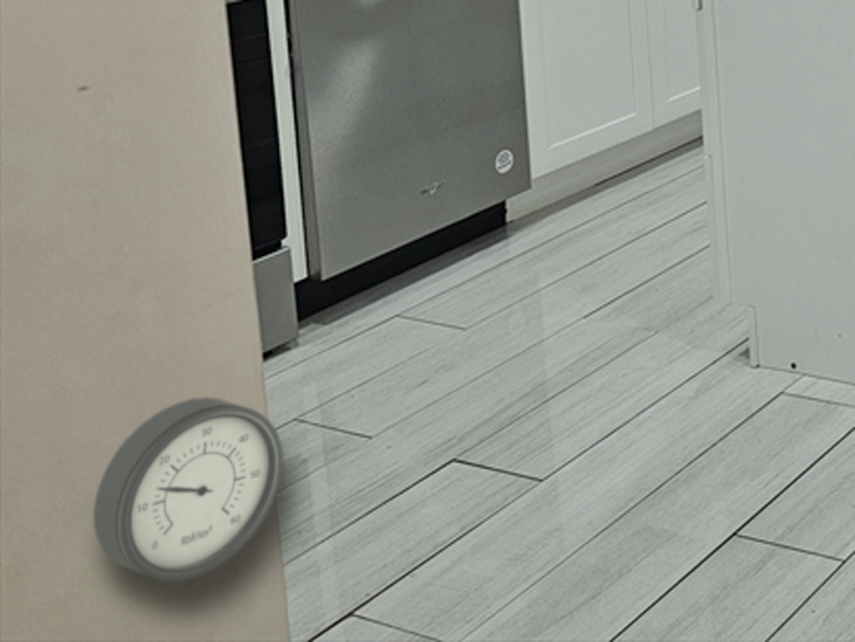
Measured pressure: **14** psi
